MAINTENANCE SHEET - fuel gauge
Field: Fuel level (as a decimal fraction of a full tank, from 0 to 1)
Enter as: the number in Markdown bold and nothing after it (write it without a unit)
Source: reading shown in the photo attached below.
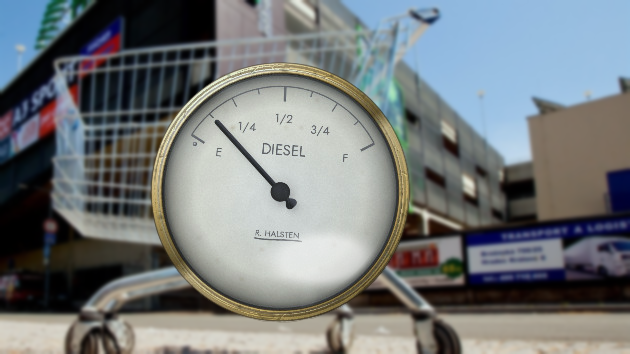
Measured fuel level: **0.125**
